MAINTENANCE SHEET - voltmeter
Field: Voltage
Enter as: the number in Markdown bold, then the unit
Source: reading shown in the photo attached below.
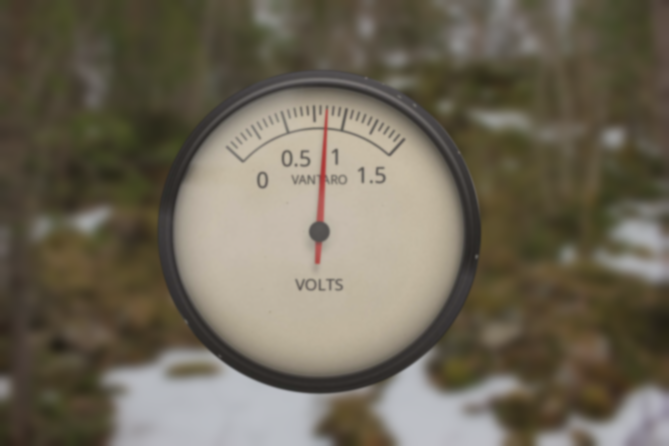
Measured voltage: **0.85** V
